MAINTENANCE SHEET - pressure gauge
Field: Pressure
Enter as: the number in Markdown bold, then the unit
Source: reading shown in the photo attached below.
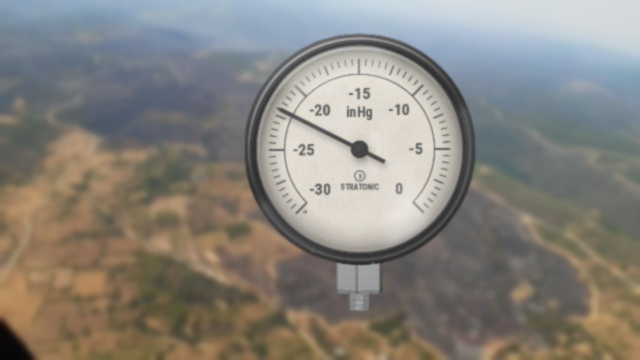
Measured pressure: **-22** inHg
